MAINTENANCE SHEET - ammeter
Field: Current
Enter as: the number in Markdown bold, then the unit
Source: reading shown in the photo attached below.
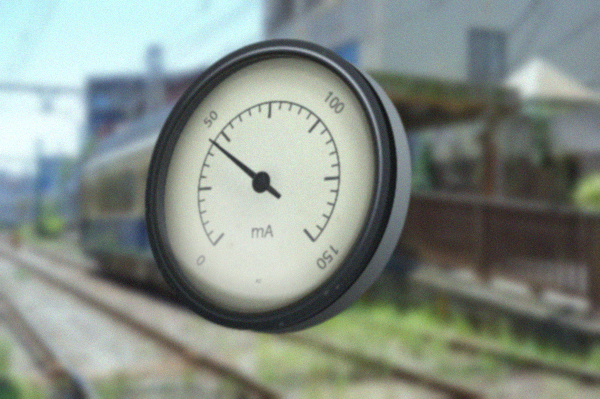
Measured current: **45** mA
